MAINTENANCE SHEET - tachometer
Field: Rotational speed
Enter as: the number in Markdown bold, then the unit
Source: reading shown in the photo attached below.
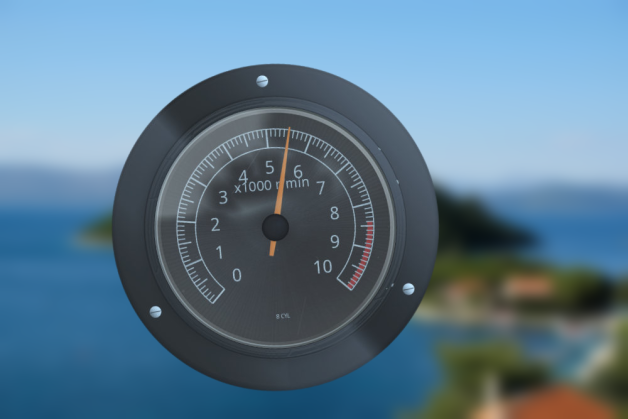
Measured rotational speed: **5500** rpm
